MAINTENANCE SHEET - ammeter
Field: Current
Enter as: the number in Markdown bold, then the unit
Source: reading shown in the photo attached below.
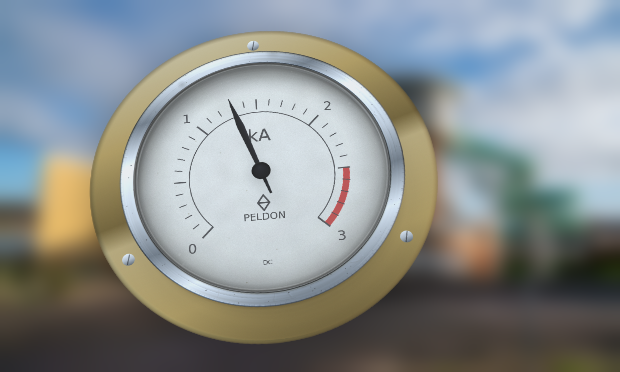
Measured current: **1.3** kA
